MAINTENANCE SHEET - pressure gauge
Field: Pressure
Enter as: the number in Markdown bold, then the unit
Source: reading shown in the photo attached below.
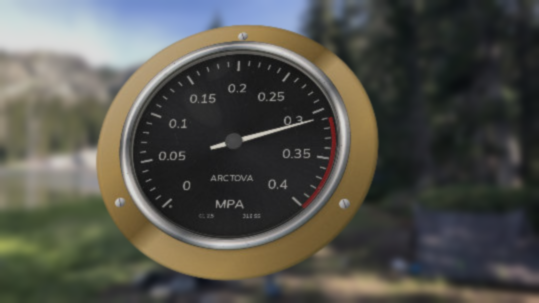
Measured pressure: **0.31** MPa
